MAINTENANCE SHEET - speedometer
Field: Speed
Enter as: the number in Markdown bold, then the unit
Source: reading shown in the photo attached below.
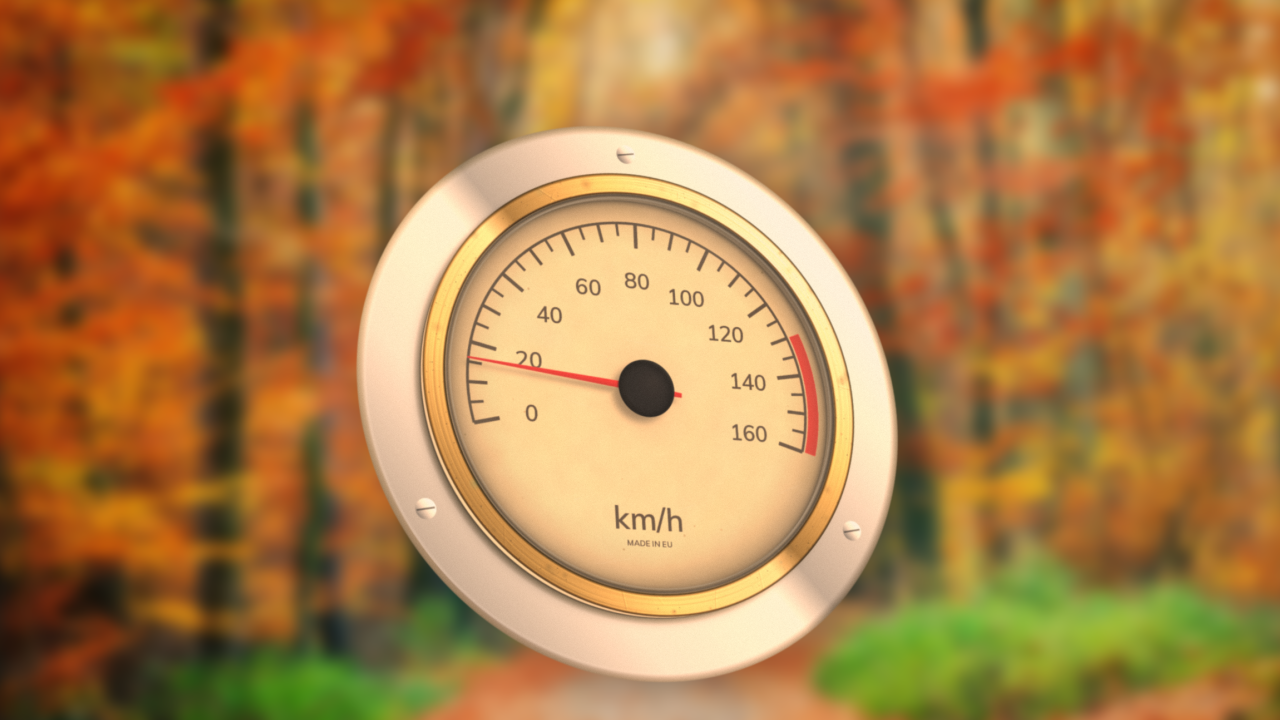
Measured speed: **15** km/h
